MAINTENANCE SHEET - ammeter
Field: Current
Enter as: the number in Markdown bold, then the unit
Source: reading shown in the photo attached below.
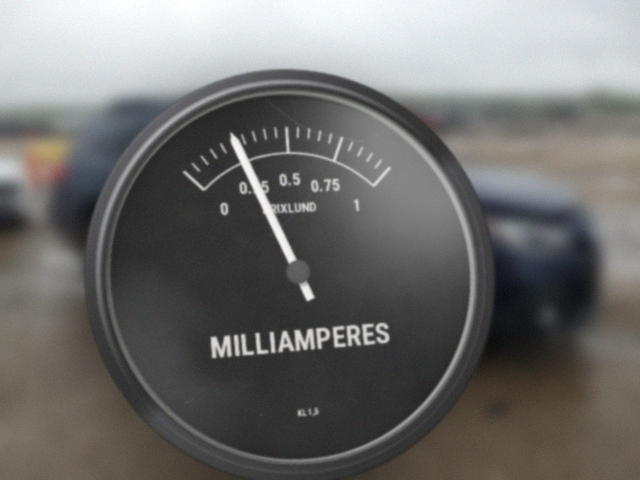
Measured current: **0.25** mA
